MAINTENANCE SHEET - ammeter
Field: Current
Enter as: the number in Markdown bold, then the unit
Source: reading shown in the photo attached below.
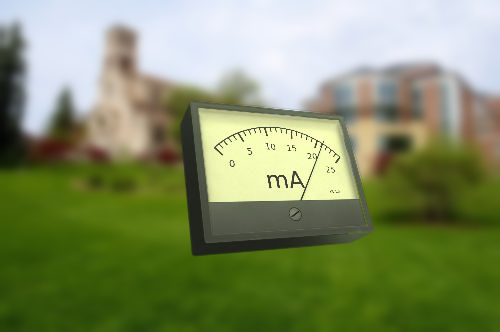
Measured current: **21** mA
